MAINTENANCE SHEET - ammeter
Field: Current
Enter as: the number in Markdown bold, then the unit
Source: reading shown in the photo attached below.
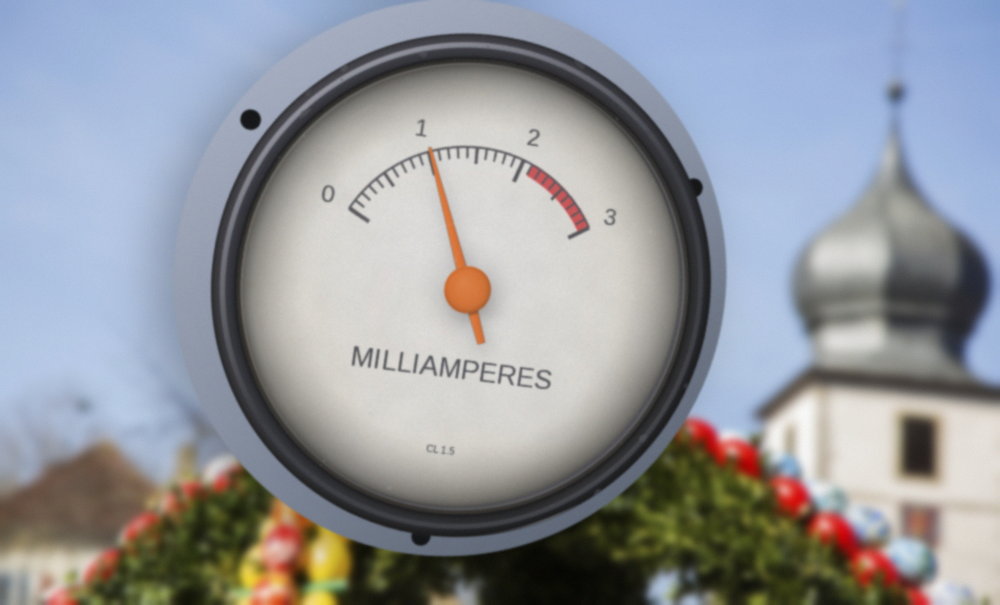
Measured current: **1** mA
